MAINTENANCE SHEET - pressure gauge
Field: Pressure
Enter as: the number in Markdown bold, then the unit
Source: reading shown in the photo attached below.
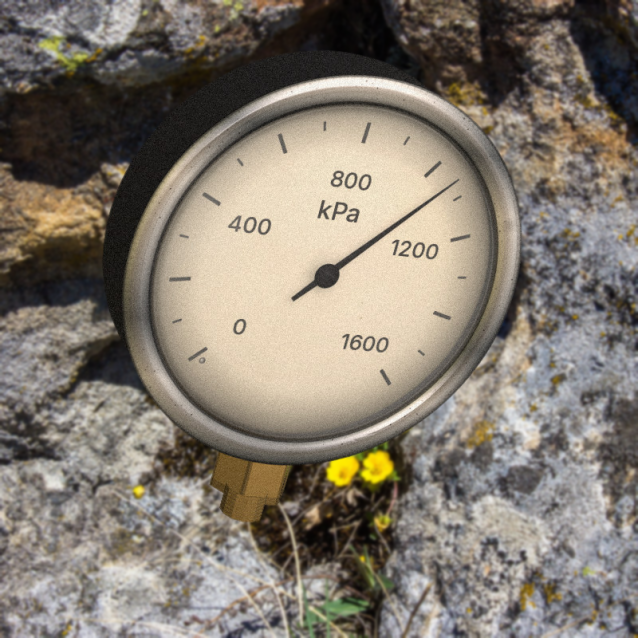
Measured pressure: **1050** kPa
